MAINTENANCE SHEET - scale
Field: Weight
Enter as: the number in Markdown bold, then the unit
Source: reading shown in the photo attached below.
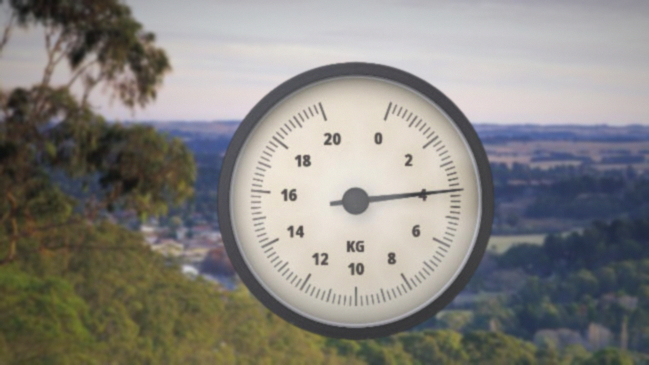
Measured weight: **4** kg
